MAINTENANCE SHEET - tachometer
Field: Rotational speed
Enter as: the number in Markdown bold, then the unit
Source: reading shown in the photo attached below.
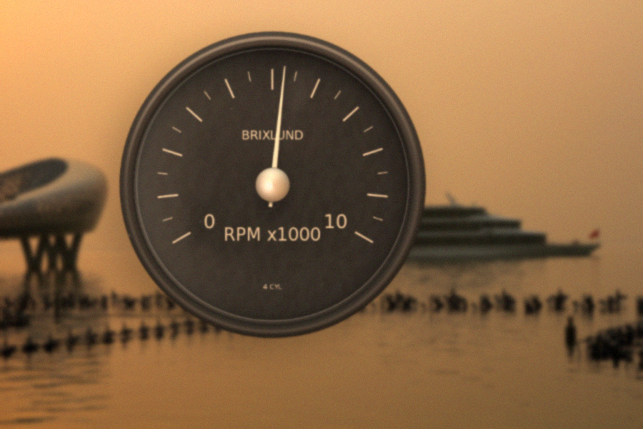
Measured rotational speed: **5250** rpm
